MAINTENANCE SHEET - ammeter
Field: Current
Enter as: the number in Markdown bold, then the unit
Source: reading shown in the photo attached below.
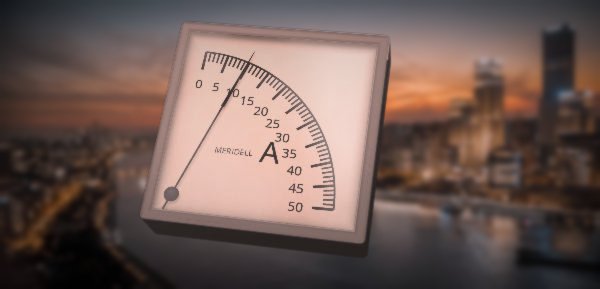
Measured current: **10** A
